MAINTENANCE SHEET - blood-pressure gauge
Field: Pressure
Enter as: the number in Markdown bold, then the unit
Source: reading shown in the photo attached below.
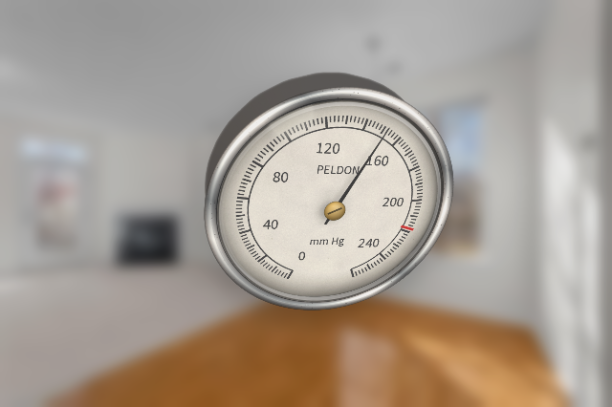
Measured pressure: **150** mmHg
